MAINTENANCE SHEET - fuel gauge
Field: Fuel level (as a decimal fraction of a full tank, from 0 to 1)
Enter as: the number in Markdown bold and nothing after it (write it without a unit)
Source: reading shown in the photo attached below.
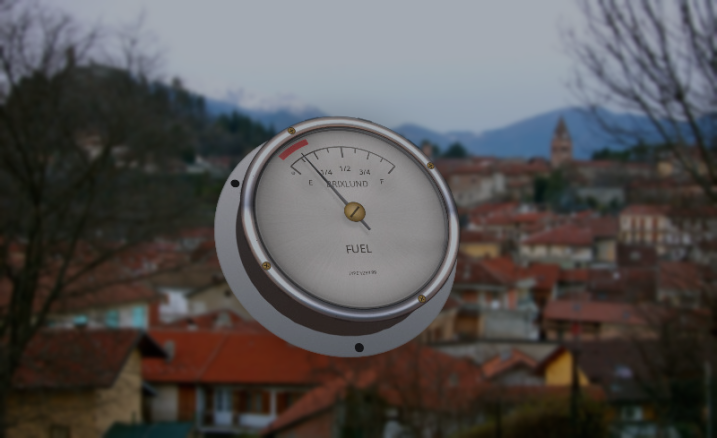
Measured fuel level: **0.125**
